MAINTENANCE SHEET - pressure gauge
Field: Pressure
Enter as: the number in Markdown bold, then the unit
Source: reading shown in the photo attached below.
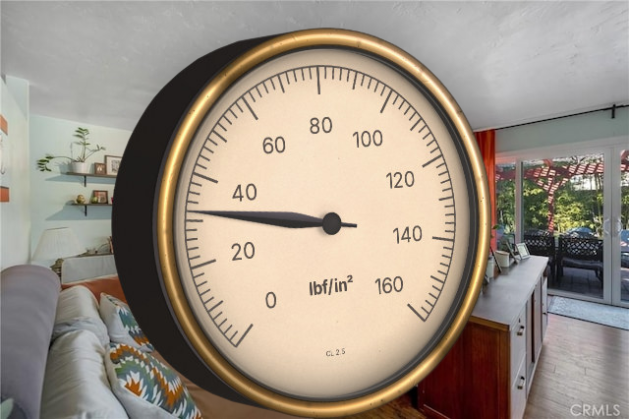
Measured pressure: **32** psi
